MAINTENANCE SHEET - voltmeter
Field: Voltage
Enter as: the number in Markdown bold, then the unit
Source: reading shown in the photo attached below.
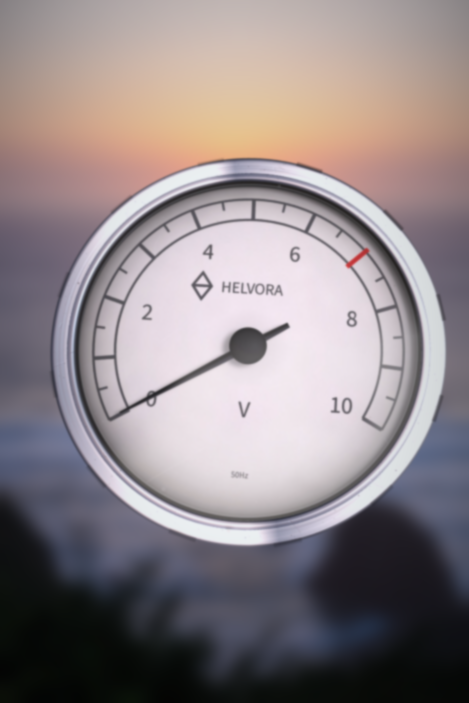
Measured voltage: **0** V
